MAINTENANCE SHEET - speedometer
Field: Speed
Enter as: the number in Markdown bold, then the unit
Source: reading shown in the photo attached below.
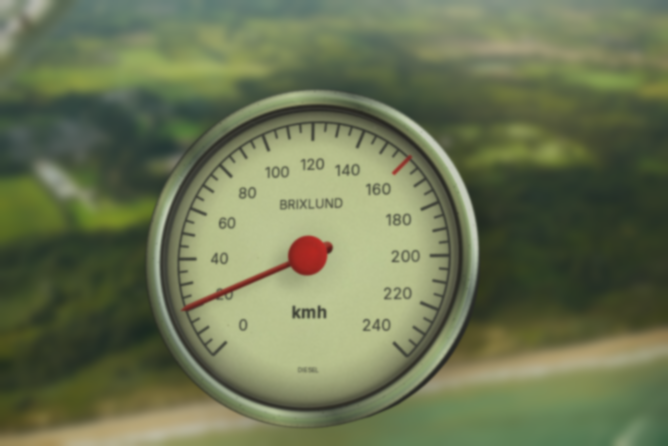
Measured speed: **20** km/h
